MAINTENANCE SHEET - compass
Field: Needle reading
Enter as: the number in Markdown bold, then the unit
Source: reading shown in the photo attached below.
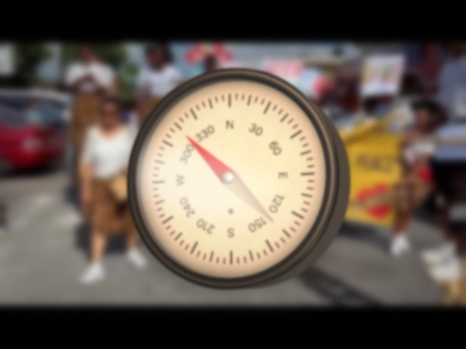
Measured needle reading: **315** °
